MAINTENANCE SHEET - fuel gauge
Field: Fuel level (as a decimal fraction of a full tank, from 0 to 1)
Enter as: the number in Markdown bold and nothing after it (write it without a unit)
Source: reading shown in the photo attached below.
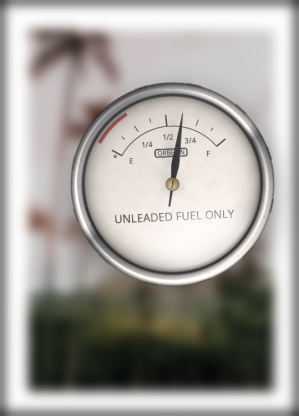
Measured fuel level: **0.625**
